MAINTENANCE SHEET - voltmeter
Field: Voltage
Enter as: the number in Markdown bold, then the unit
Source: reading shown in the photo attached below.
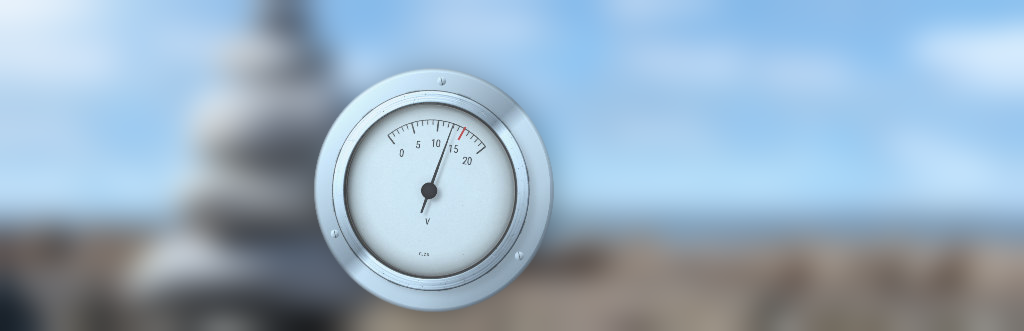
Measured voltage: **13** V
